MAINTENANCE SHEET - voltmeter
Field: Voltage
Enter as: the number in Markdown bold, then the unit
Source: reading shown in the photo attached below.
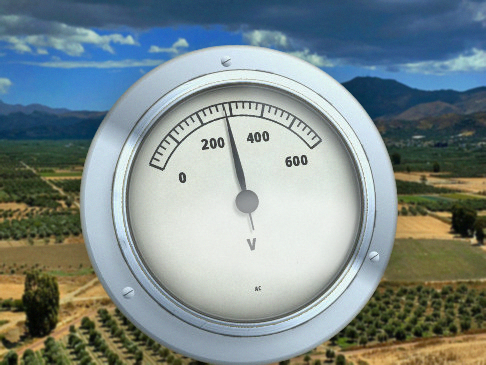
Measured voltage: **280** V
